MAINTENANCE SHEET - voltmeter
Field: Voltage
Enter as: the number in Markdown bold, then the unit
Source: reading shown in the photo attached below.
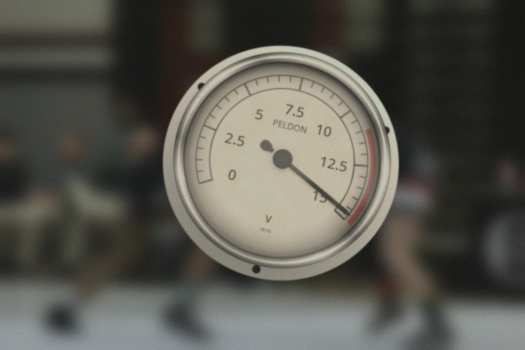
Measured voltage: **14.75** V
